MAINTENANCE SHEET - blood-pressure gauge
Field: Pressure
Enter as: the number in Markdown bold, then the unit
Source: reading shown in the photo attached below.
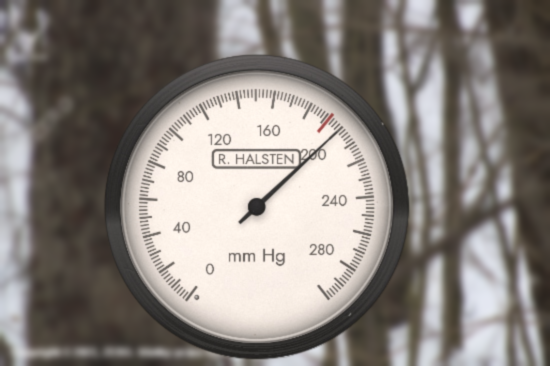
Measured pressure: **200** mmHg
